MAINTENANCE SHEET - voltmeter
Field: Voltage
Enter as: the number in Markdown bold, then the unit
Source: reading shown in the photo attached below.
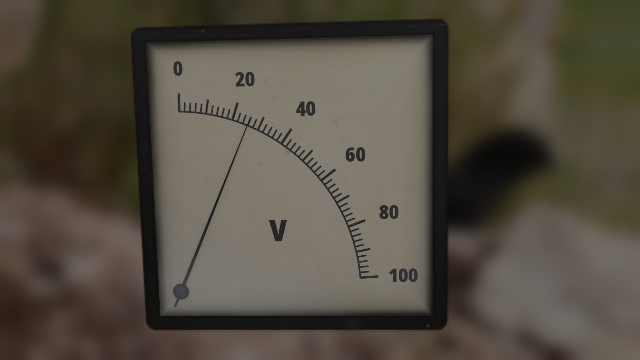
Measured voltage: **26** V
